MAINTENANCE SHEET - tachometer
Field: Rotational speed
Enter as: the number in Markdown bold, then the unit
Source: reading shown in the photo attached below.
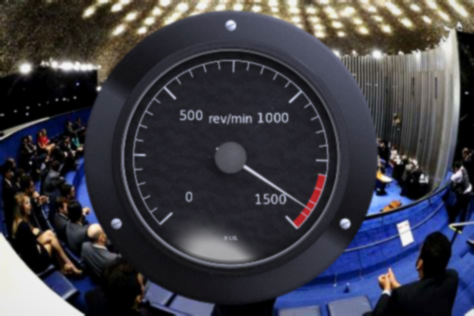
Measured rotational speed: **1425** rpm
